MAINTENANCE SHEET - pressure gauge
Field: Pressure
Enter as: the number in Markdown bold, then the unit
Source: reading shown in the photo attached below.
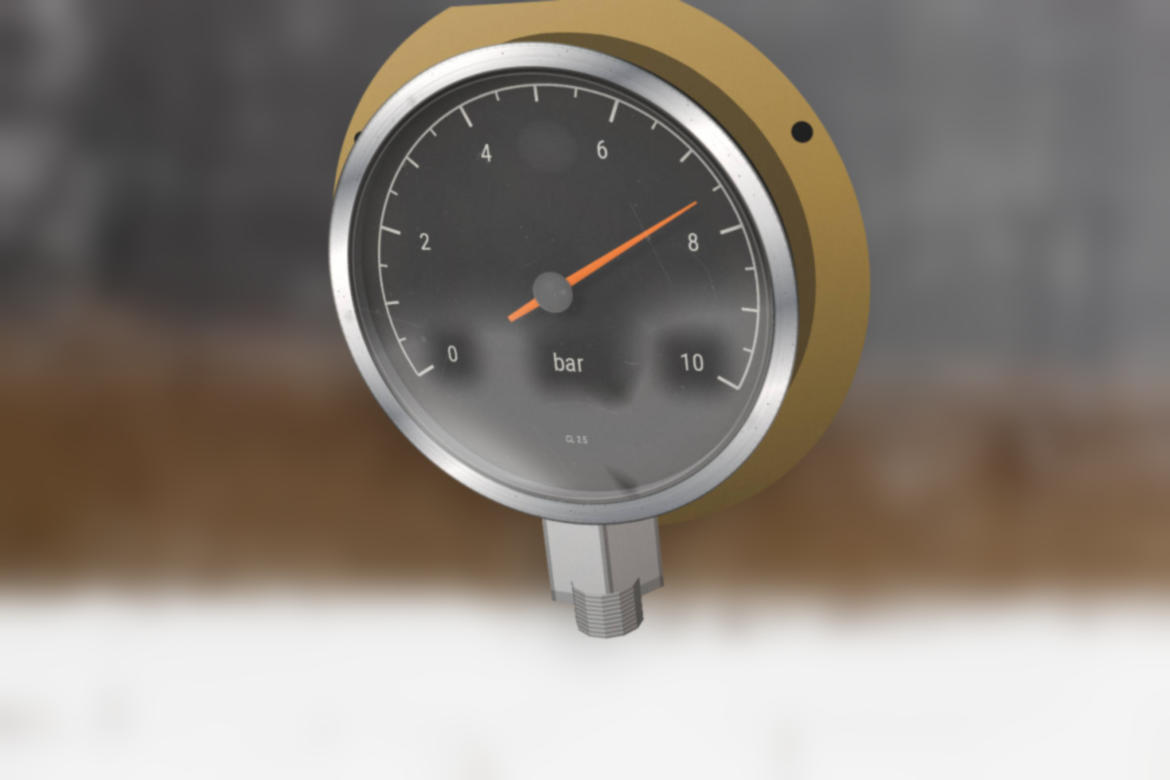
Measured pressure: **7.5** bar
